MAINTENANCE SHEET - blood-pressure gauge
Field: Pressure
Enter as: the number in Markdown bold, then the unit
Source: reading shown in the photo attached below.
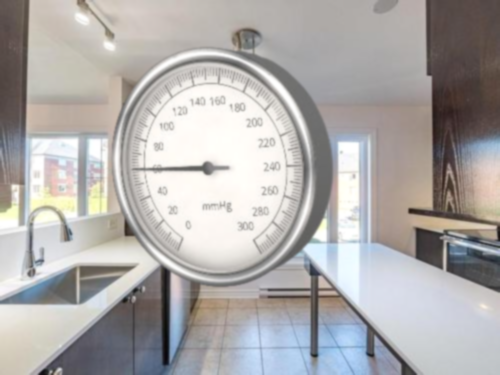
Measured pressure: **60** mmHg
